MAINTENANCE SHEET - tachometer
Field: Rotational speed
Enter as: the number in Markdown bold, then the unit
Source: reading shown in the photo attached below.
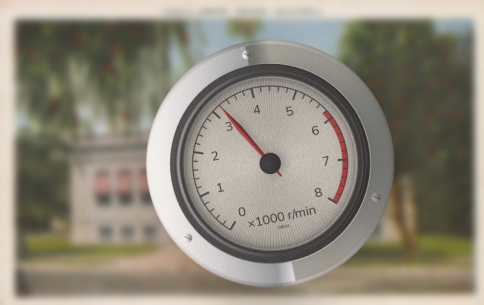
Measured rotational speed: **3200** rpm
